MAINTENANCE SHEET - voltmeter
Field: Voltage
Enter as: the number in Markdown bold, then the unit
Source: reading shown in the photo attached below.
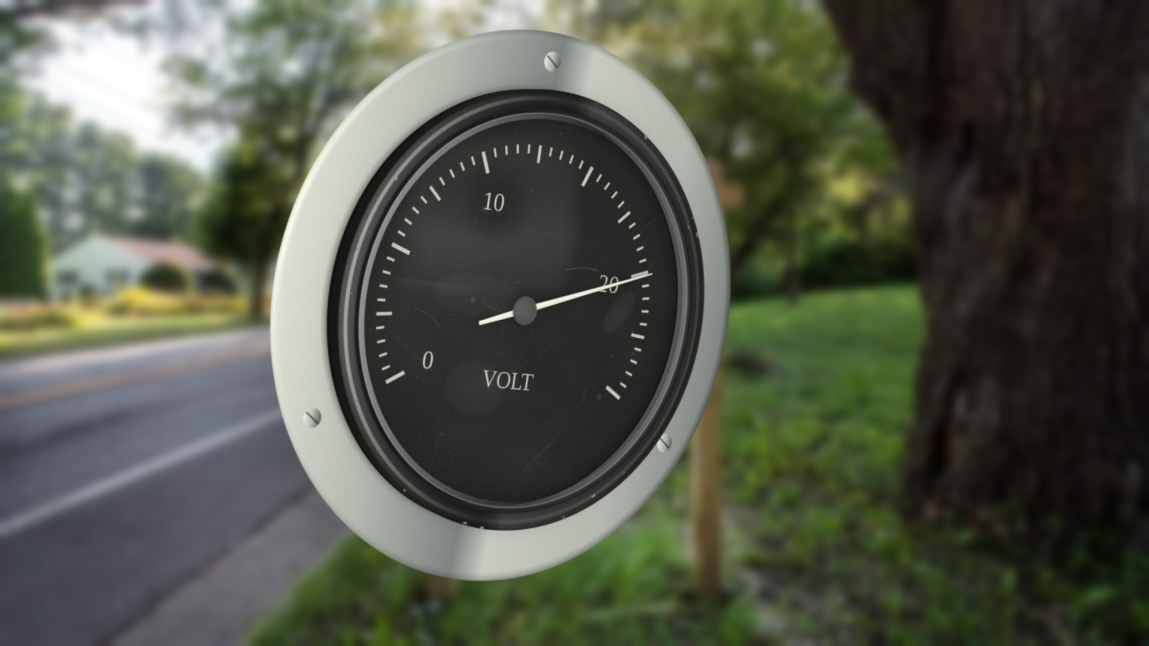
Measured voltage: **20** V
